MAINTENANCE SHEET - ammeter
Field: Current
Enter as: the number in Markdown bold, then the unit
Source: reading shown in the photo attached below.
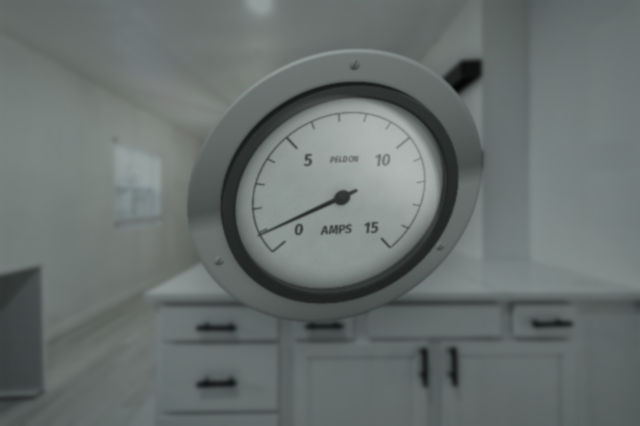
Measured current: **1** A
